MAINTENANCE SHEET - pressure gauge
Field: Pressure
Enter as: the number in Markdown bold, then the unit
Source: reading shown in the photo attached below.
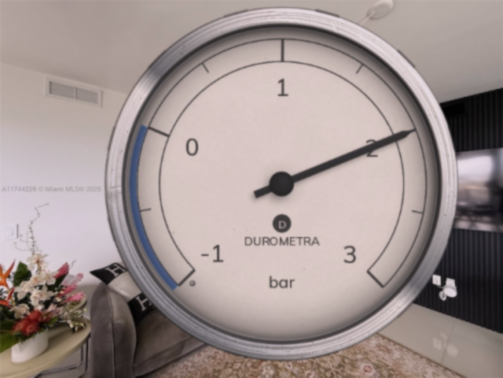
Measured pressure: **2** bar
